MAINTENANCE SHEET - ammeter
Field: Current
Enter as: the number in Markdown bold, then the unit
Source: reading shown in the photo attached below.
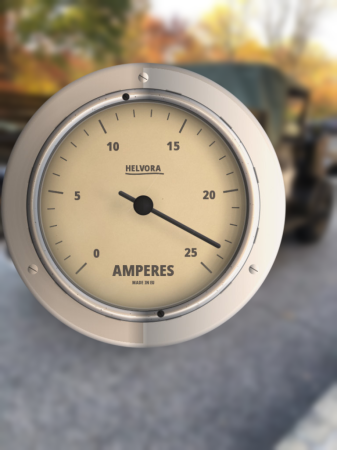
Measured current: **23.5** A
